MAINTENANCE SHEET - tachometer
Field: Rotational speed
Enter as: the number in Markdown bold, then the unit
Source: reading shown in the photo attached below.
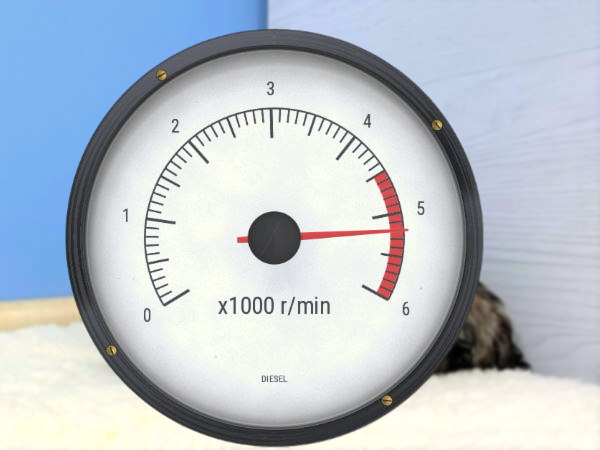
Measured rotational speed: **5200** rpm
